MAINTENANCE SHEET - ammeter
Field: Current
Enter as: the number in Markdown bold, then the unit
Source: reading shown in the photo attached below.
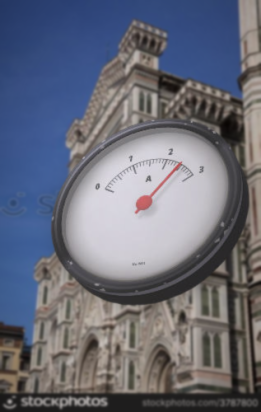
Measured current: **2.5** A
